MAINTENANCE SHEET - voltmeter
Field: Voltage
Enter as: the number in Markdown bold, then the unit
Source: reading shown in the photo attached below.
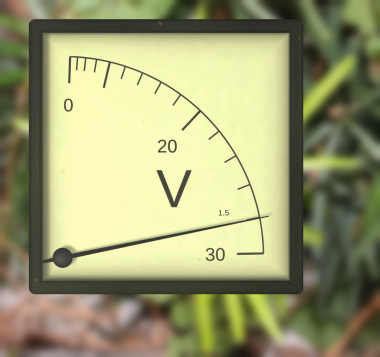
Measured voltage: **28** V
